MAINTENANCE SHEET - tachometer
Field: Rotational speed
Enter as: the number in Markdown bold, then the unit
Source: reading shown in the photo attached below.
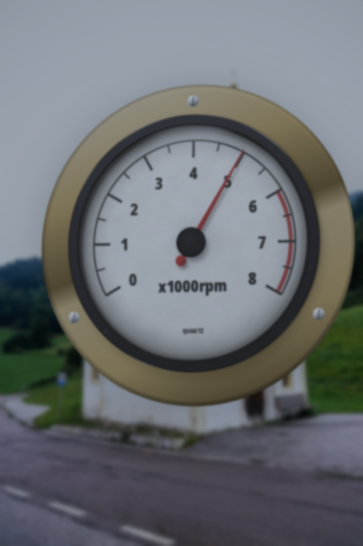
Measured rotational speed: **5000** rpm
